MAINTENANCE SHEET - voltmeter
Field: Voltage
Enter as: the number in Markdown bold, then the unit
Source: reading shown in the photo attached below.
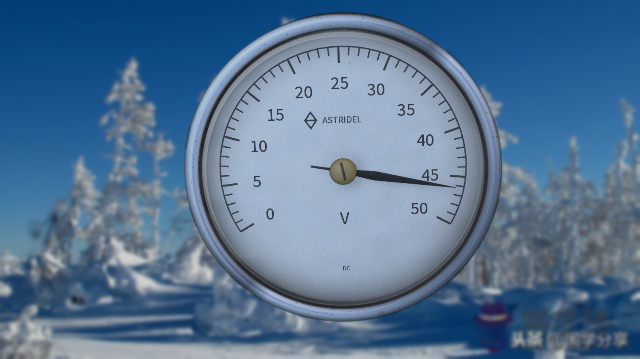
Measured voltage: **46** V
